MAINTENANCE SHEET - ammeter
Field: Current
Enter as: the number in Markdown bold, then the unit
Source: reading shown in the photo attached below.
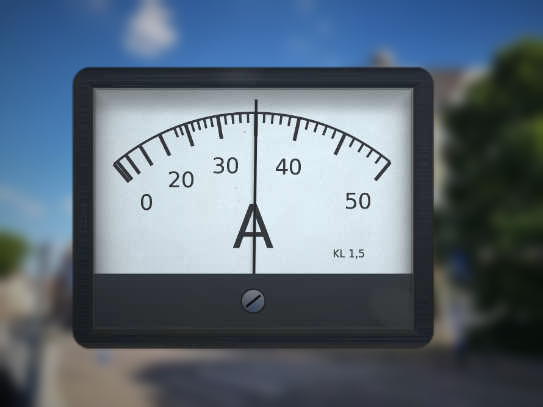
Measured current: **35** A
